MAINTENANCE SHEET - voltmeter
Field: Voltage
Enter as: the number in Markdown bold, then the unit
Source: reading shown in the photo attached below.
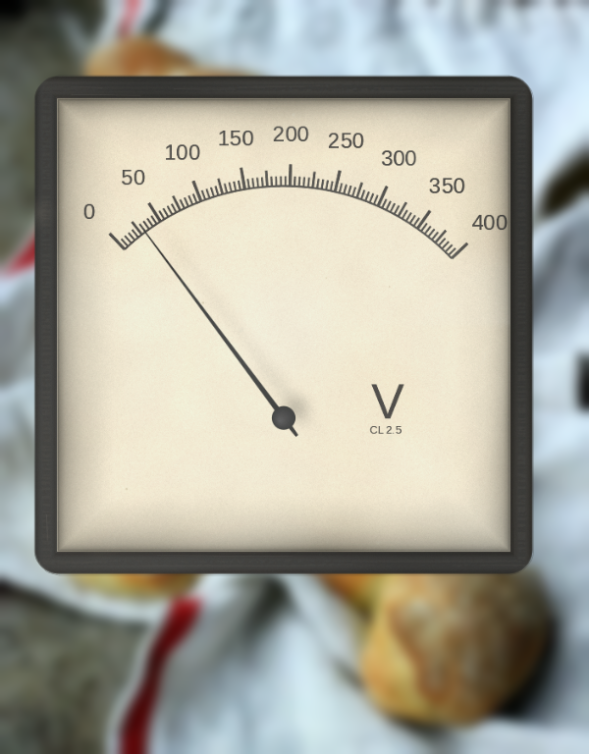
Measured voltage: **30** V
